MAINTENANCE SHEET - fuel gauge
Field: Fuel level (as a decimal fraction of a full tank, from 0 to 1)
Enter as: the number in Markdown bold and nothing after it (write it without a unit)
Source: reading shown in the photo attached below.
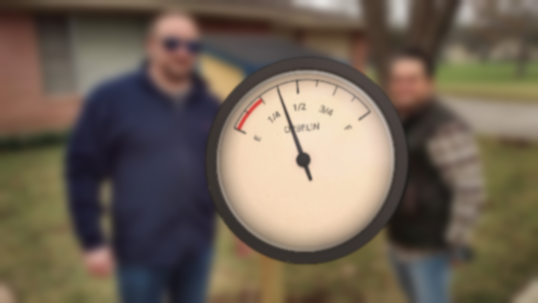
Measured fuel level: **0.375**
